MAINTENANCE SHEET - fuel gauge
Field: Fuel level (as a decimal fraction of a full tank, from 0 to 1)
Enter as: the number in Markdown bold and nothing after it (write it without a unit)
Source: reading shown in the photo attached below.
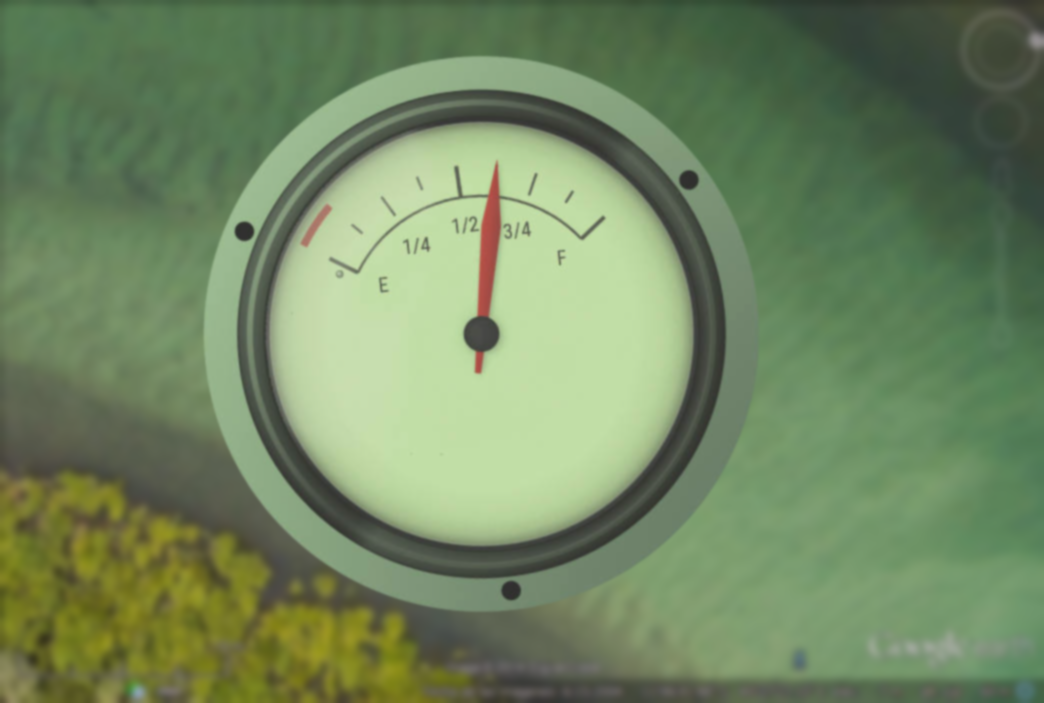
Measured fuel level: **0.625**
